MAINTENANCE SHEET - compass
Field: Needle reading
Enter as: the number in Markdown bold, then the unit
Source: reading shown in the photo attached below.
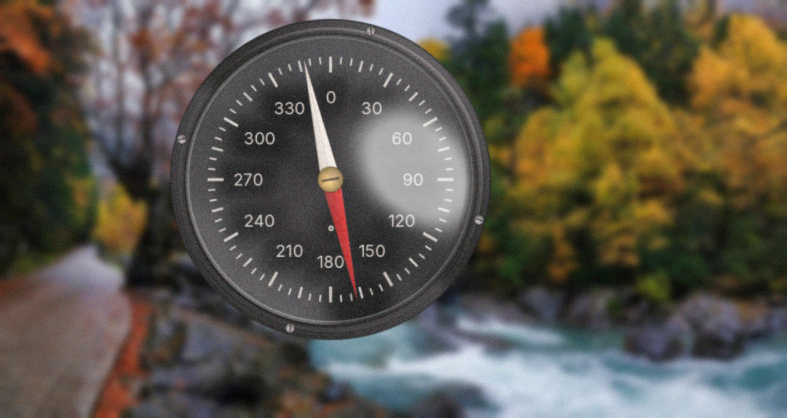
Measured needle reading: **167.5** °
